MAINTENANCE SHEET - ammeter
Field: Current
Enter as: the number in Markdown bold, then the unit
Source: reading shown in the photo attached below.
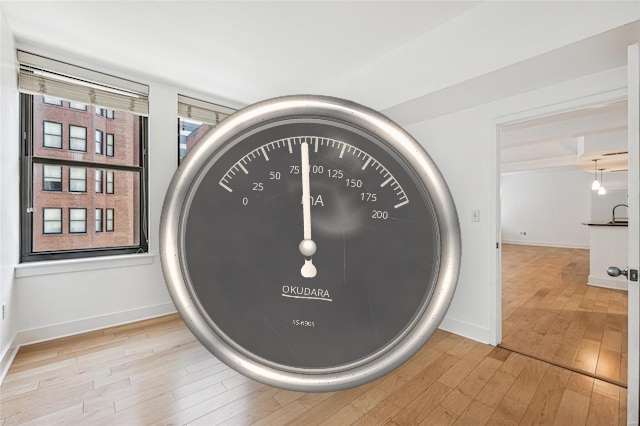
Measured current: **90** mA
